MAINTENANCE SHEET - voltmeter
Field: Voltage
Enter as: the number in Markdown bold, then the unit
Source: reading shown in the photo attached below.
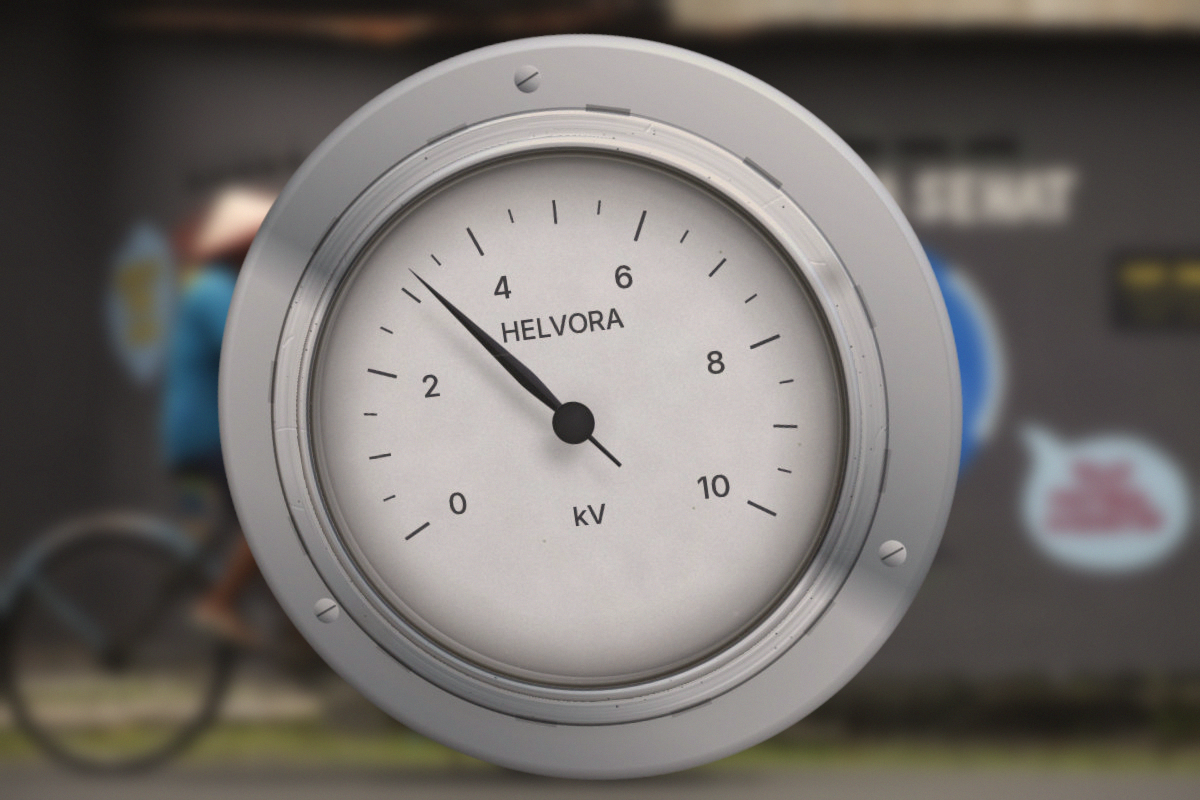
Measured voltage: **3.25** kV
